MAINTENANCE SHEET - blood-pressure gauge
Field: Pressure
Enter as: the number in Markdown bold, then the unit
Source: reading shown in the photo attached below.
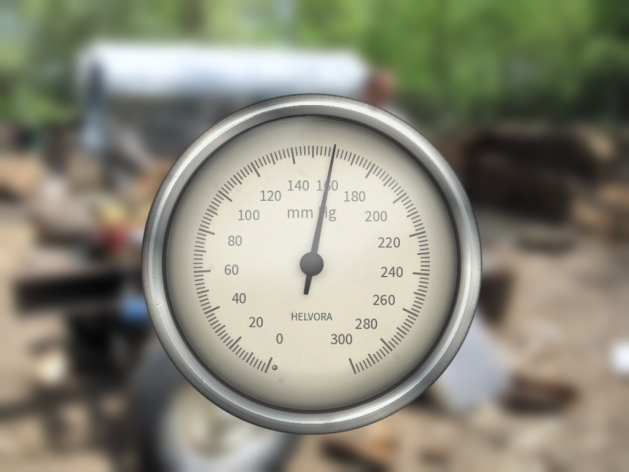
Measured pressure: **160** mmHg
